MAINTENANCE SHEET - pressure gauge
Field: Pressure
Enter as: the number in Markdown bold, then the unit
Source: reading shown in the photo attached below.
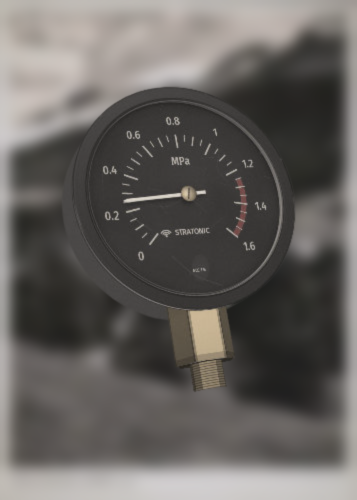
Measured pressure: **0.25** MPa
